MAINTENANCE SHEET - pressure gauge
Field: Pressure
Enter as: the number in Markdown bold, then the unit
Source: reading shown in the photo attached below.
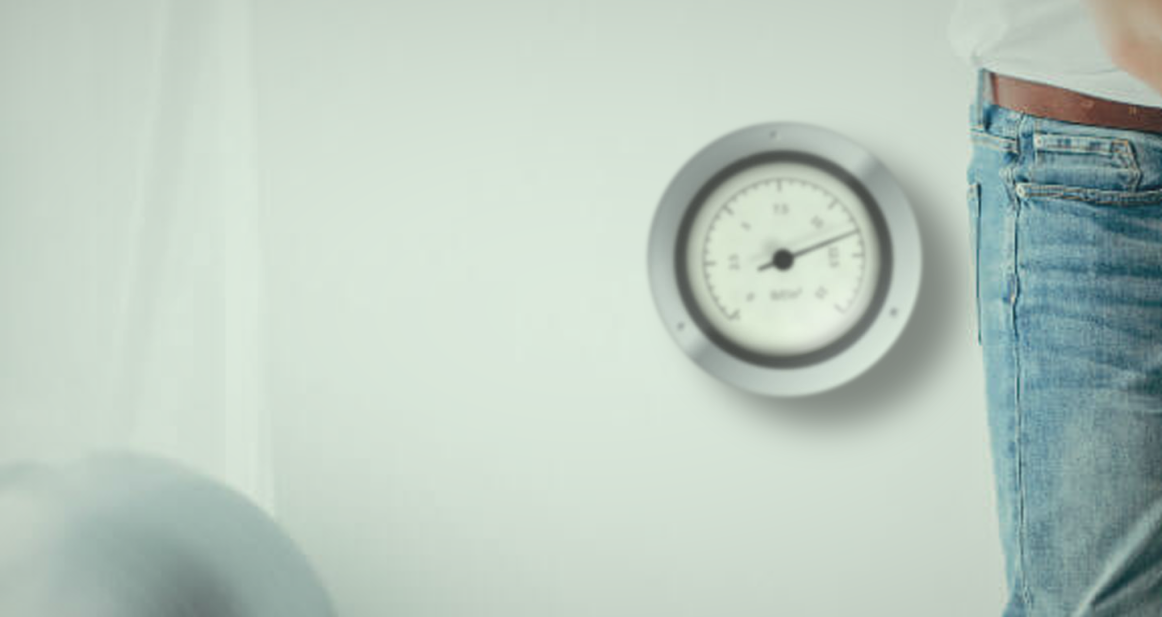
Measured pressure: **11.5** psi
